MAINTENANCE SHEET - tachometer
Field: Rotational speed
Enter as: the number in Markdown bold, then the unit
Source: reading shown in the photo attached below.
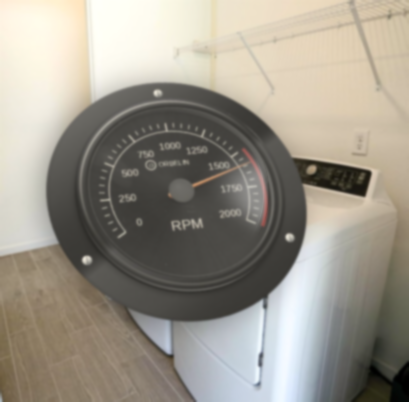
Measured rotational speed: **1600** rpm
